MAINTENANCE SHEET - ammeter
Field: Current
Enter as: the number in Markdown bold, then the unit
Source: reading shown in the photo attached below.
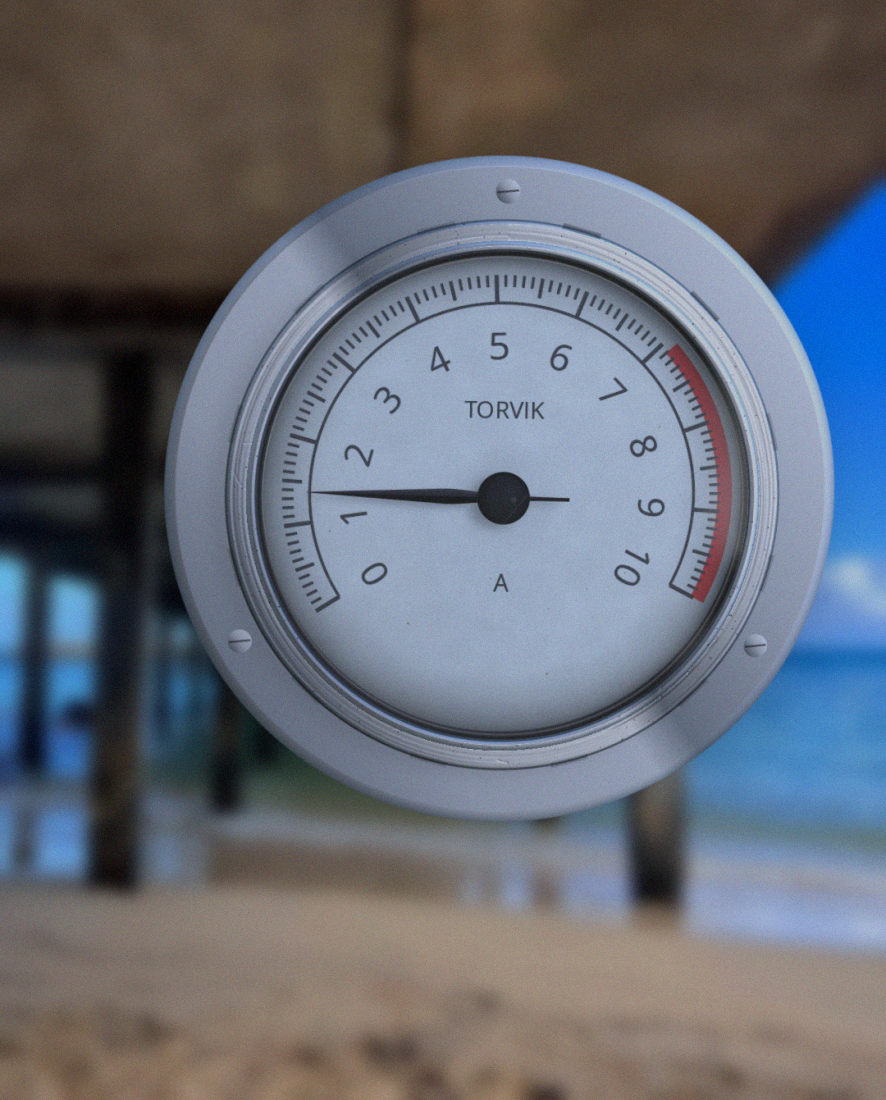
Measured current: **1.4** A
